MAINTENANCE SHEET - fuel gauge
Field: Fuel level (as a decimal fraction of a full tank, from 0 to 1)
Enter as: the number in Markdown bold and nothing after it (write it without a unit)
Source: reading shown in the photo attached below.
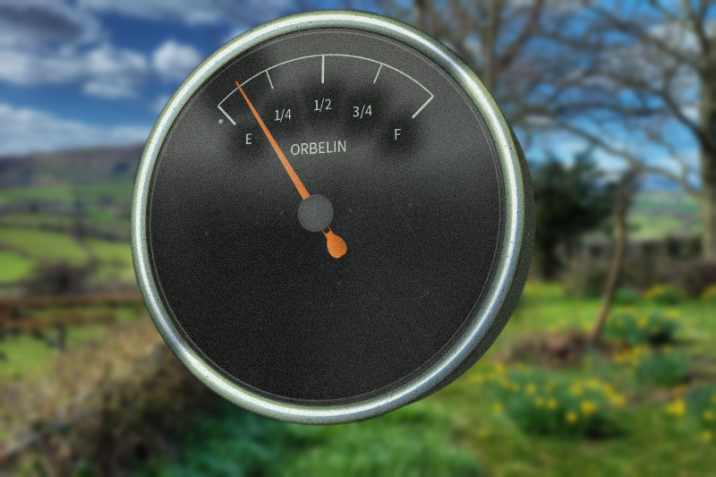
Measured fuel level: **0.125**
